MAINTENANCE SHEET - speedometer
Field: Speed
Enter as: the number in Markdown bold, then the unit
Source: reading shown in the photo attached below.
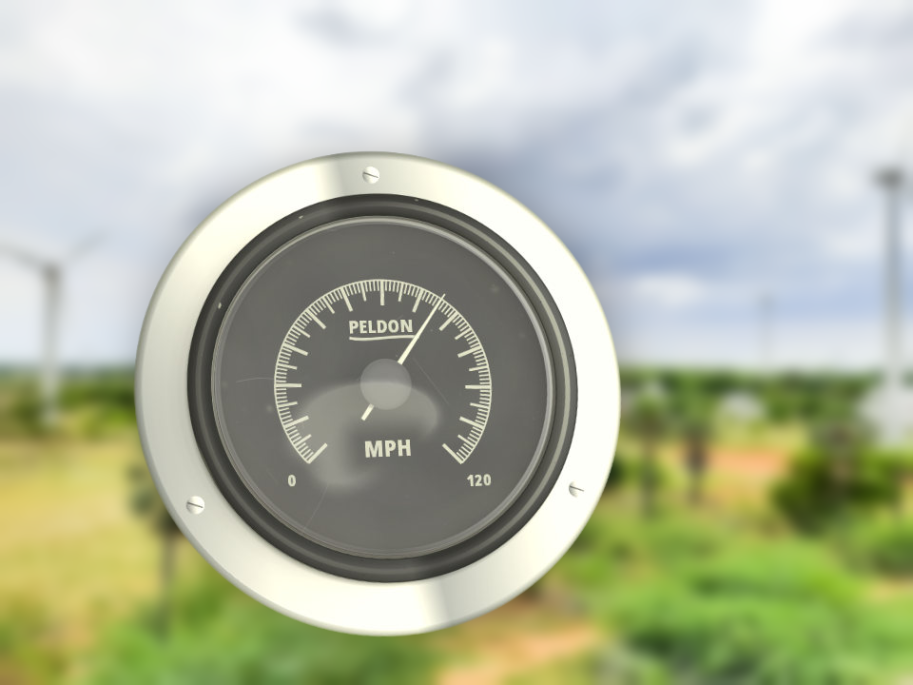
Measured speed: **75** mph
